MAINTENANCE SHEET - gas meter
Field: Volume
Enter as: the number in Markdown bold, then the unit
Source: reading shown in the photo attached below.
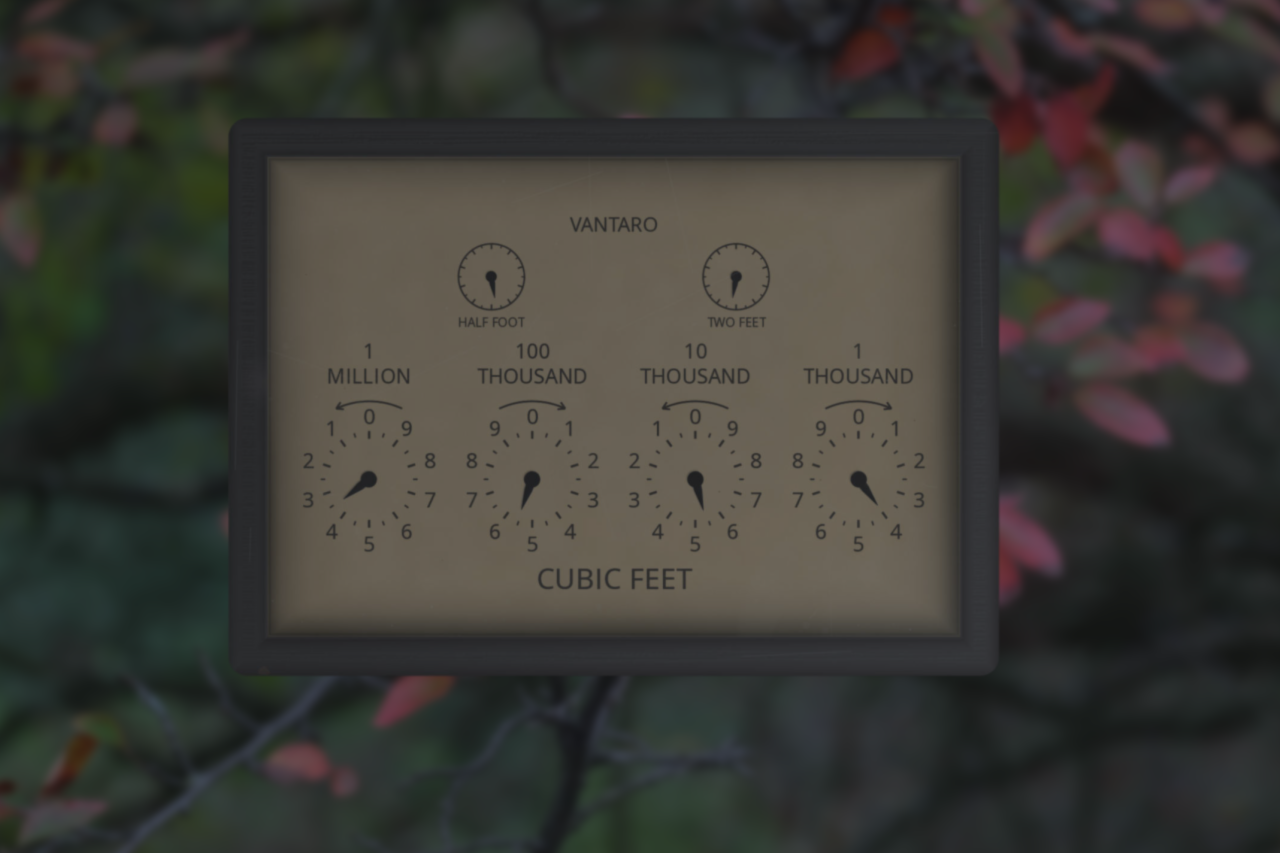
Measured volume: **355400** ft³
